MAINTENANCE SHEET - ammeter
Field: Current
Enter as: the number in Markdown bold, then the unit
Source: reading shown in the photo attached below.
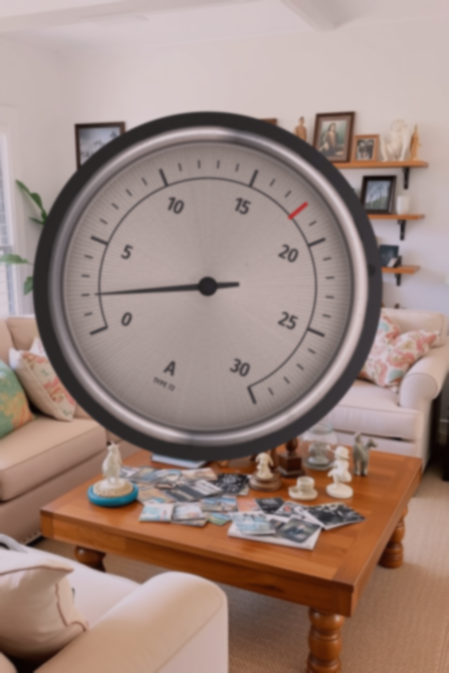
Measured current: **2** A
